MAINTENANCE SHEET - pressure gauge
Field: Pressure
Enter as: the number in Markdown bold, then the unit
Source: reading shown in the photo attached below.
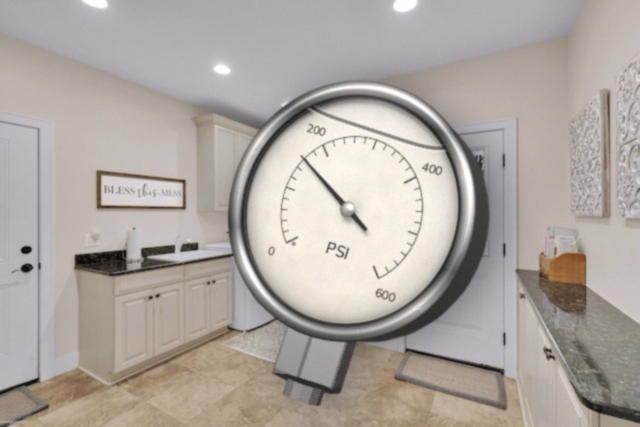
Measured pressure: **160** psi
